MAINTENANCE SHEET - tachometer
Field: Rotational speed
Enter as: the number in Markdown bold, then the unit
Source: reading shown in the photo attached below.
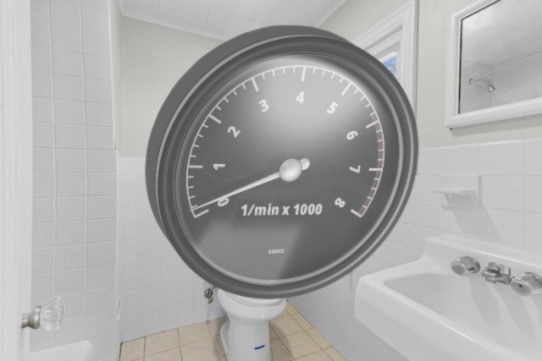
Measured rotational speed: **200** rpm
